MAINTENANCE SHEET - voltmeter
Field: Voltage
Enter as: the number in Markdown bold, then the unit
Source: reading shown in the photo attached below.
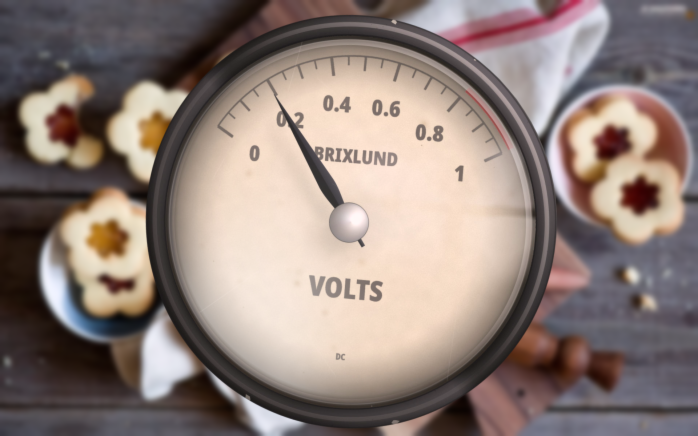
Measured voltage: **0.2** V
